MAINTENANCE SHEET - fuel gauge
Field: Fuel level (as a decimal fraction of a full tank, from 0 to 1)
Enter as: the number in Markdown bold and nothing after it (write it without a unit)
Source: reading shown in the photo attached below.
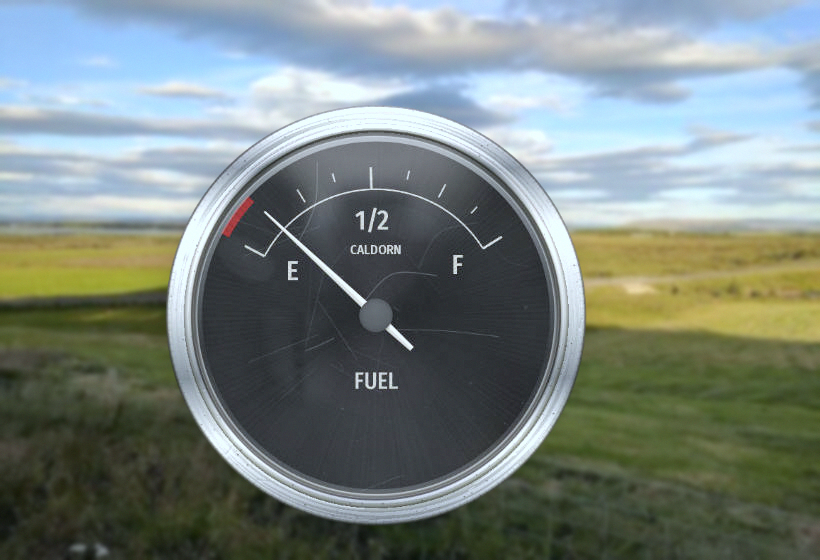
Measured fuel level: **0.125**
